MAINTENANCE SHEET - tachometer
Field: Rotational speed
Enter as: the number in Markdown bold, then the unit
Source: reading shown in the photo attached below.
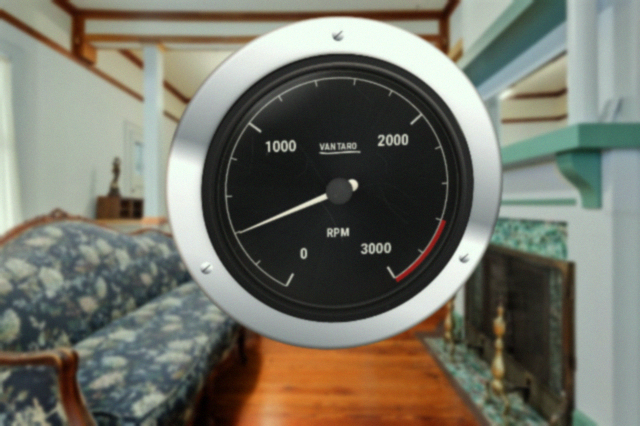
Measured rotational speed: **400** rpm
